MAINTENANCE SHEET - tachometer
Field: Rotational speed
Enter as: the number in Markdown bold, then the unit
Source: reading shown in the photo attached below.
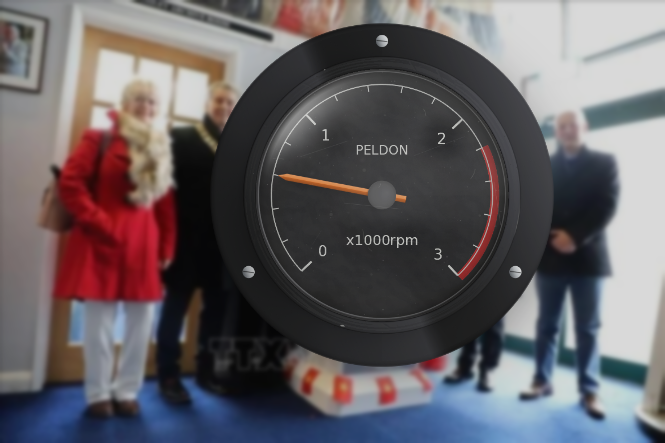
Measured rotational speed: **600** rpm
